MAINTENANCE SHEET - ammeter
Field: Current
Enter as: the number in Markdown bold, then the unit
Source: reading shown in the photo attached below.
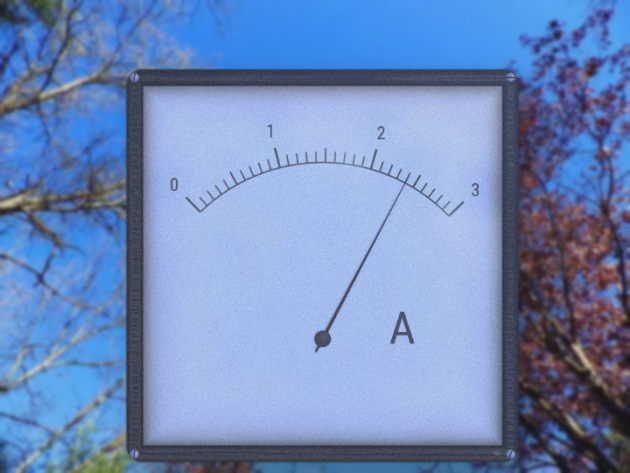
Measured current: **2.4** A
